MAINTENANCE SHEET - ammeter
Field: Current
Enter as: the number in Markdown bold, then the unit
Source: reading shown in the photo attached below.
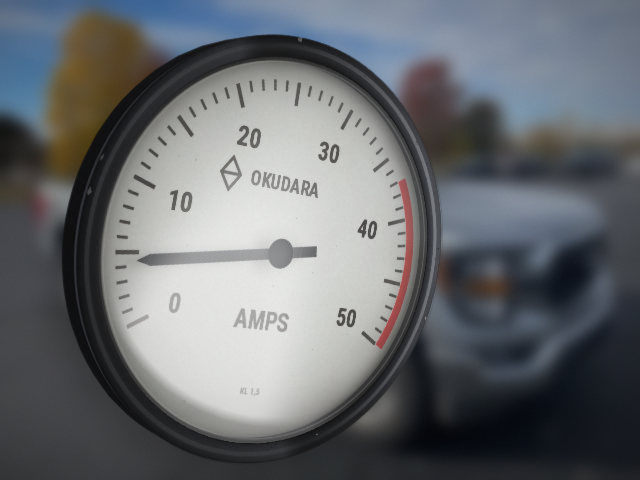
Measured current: **4.5** A
